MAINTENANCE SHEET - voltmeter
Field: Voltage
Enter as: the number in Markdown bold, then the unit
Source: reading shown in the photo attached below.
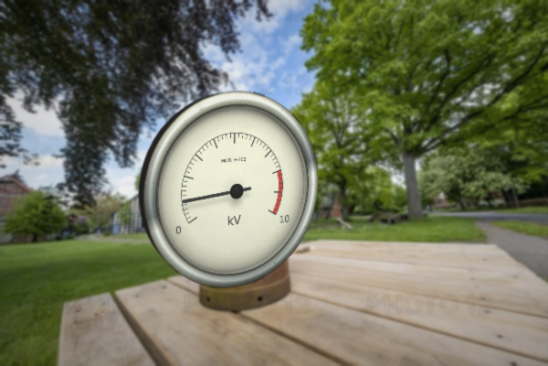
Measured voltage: **1** kV
